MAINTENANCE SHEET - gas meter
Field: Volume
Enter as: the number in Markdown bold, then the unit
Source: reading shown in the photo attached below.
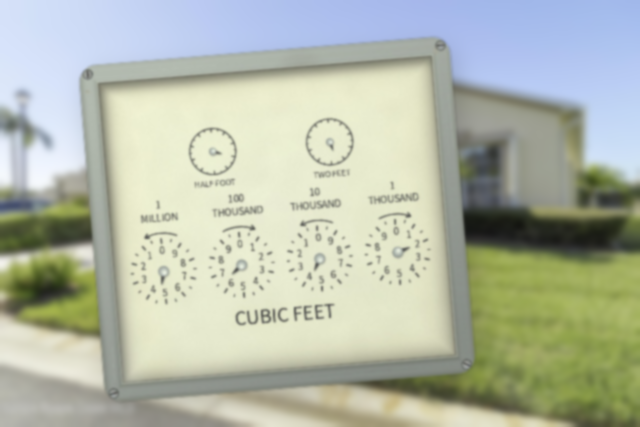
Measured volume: **464200** ft³
